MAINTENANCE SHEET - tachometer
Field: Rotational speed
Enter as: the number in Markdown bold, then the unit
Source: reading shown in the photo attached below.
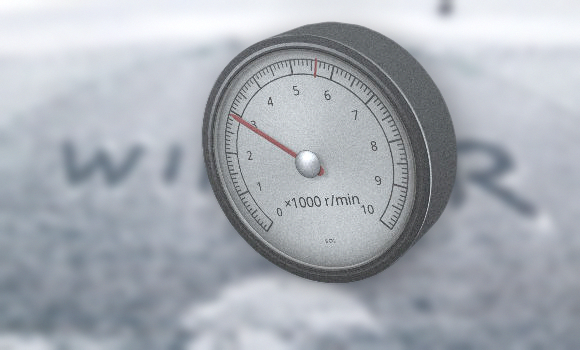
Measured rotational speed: **3000** rpm
